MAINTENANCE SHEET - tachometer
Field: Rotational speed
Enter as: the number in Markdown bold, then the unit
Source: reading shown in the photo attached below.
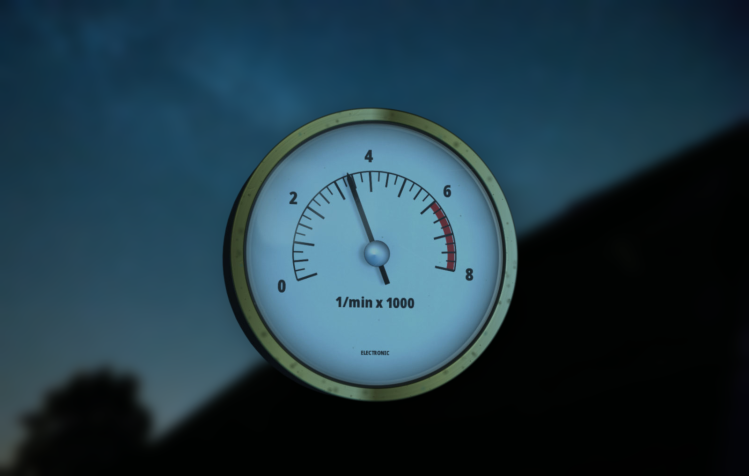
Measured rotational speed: **3375** rpm
